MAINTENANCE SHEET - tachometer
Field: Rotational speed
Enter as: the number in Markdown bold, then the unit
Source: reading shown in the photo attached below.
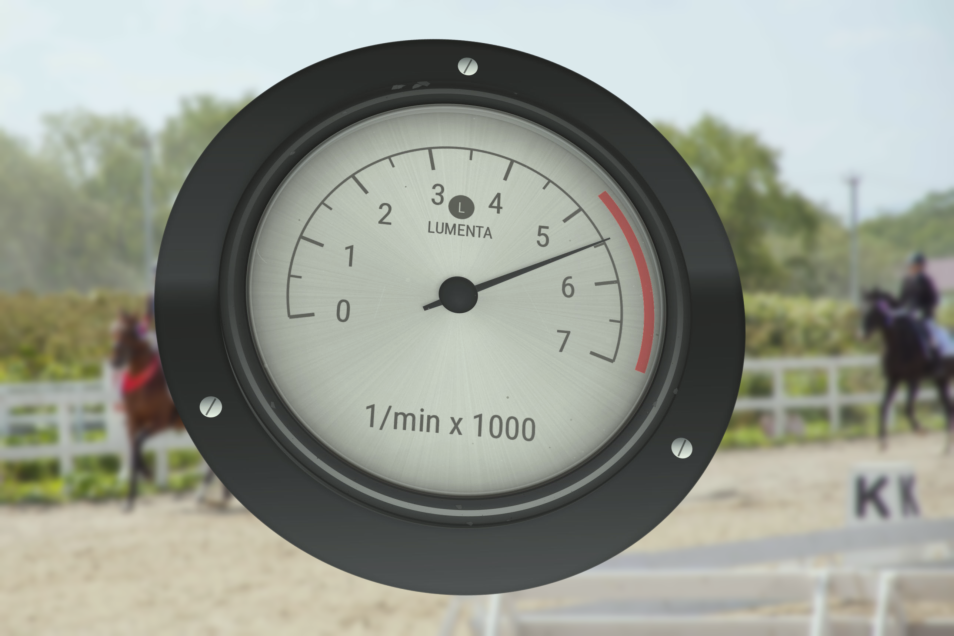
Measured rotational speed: **5500** rpm
